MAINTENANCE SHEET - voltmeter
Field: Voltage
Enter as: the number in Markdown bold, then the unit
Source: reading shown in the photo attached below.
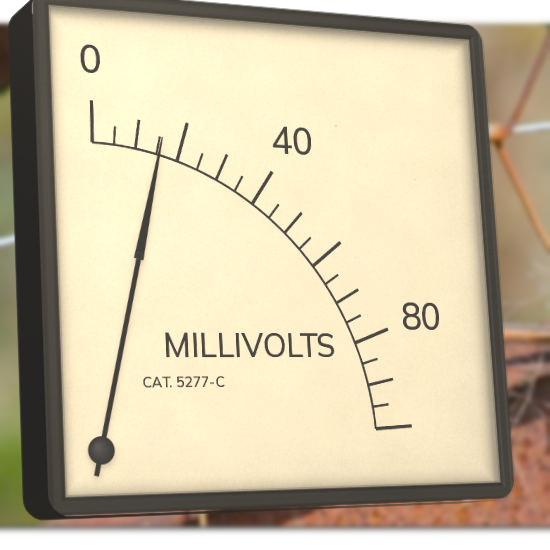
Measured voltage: **15** mV
